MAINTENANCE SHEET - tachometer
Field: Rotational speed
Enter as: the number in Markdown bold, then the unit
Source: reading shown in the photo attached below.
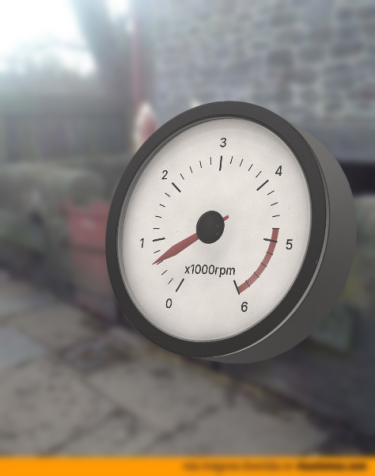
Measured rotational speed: **600** rpm
